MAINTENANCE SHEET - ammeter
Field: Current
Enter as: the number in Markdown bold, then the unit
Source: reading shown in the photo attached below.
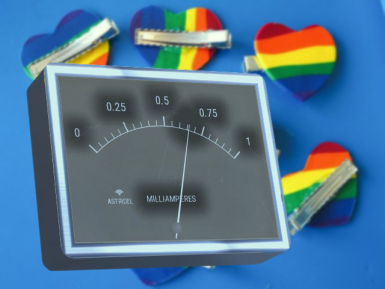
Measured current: **0.65** mA
